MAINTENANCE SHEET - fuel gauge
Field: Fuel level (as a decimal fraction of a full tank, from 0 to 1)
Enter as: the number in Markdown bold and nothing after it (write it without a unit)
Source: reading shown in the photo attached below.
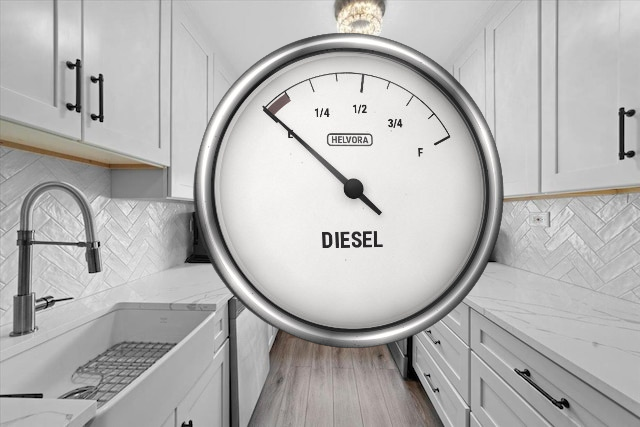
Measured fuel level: **0**
